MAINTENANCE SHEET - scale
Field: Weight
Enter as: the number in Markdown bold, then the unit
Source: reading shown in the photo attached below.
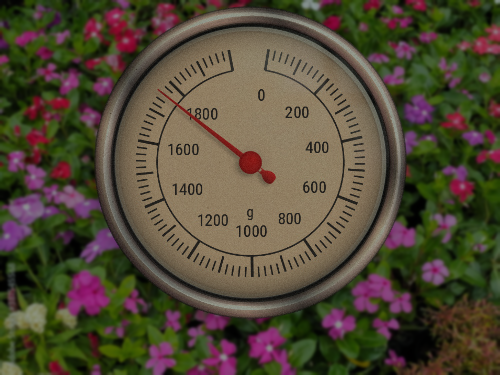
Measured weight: **1760** g
